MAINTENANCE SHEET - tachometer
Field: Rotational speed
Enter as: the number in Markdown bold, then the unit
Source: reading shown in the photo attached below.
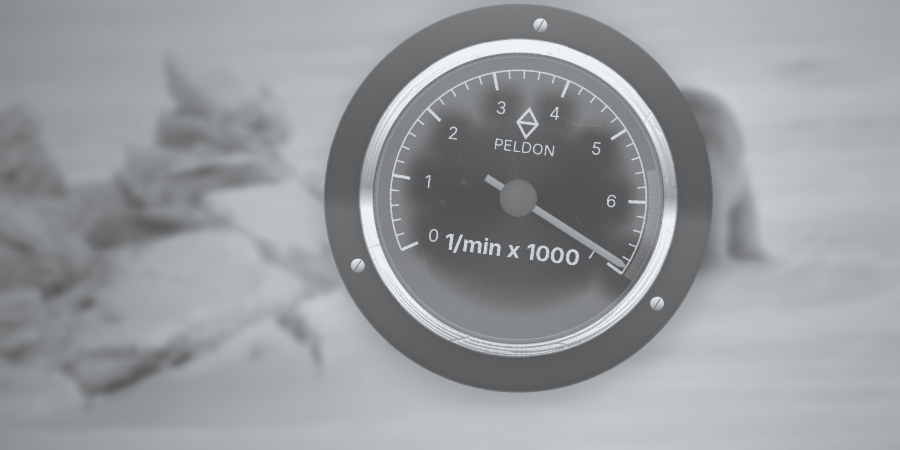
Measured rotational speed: **6900** rpm
